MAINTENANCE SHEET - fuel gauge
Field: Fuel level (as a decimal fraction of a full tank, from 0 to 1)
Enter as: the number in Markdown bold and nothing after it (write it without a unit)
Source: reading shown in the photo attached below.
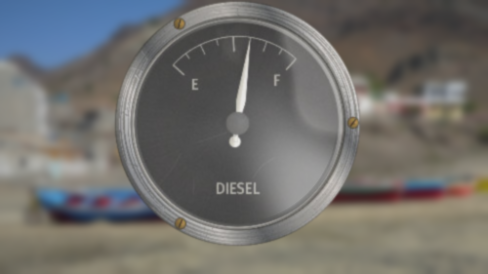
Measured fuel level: **0.625**
